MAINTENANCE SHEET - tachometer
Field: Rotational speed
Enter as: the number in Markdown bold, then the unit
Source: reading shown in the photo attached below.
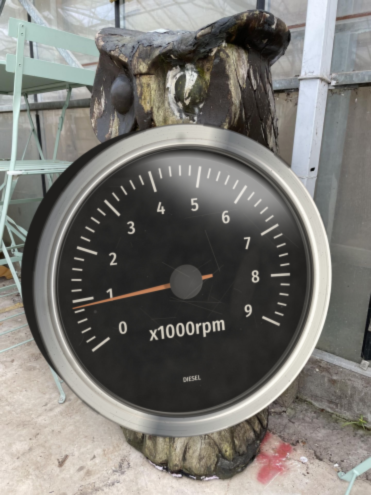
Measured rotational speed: **900** rpm
